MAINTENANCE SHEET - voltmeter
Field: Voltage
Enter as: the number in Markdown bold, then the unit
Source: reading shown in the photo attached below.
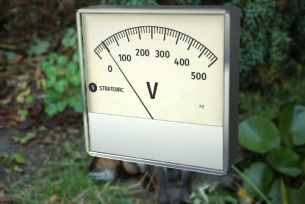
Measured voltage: **50** V
